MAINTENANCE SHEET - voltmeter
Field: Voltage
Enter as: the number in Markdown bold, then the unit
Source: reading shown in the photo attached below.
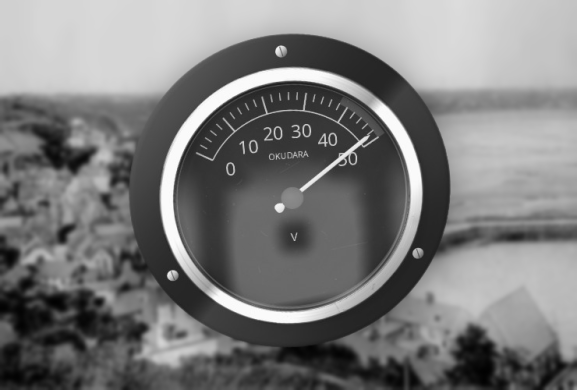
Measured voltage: **48** V
